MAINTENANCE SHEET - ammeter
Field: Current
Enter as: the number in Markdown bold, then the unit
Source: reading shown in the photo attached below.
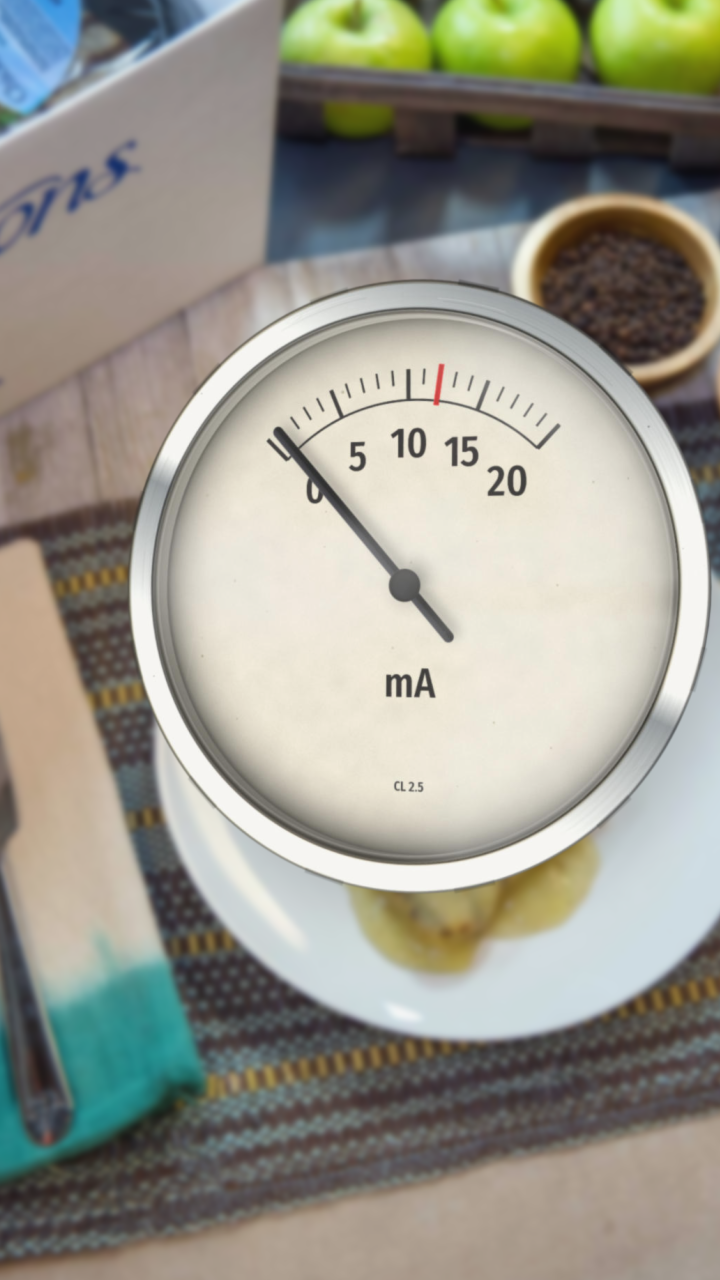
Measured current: **1** mA
